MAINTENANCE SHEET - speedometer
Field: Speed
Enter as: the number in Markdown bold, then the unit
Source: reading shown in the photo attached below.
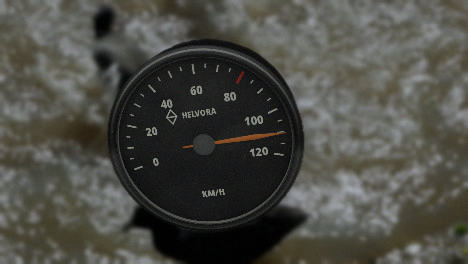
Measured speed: **110** km/h
